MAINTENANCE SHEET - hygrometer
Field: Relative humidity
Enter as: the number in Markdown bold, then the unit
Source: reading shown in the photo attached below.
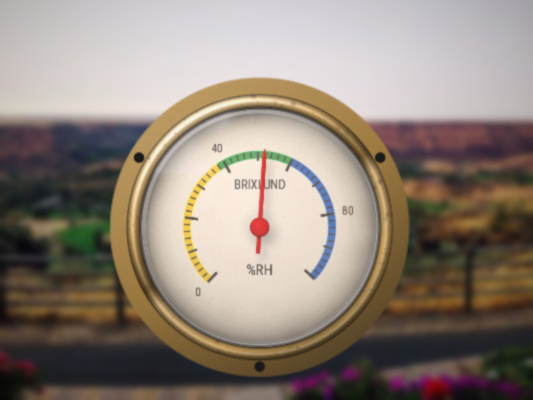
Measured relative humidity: **52** %
